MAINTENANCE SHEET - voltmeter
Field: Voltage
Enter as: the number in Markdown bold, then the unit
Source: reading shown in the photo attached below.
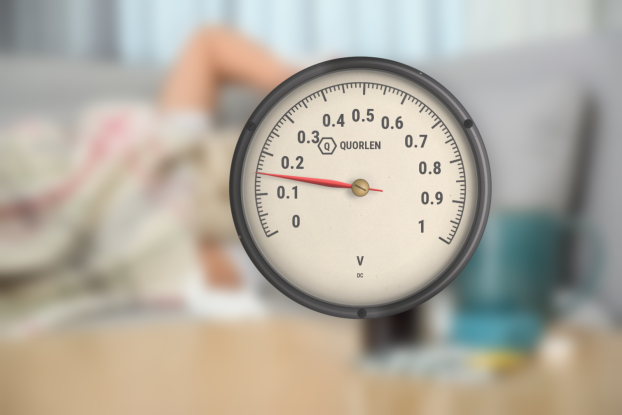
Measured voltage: **0.15** V
